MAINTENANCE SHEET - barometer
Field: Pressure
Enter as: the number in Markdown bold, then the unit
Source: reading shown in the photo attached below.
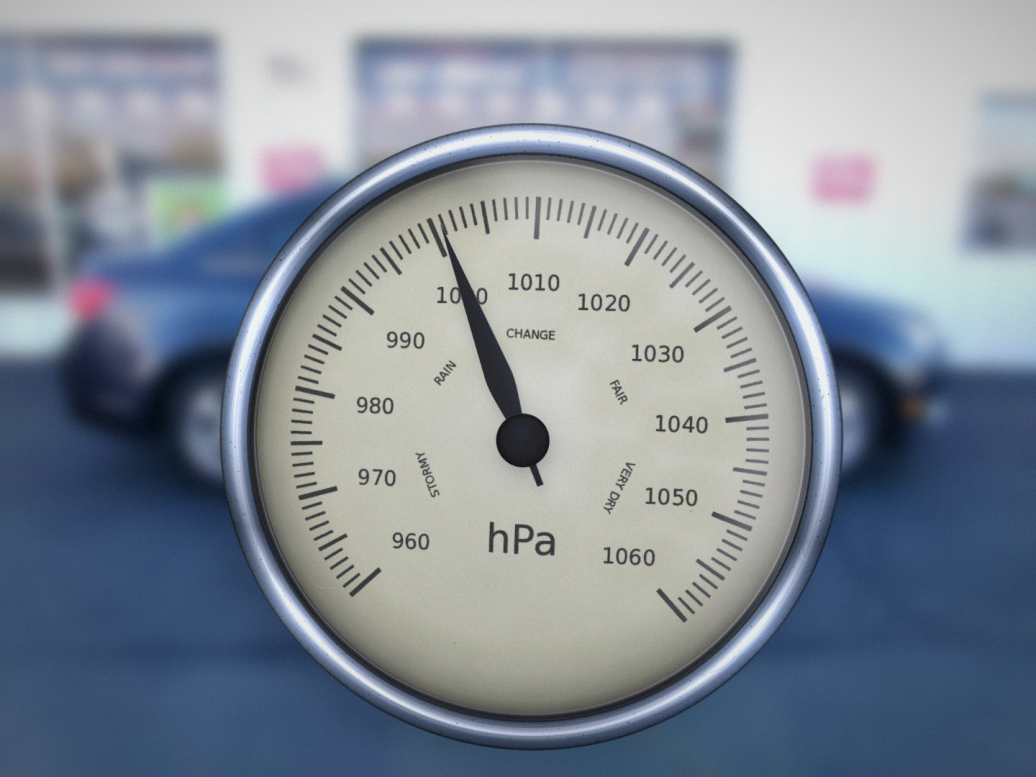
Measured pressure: **1001** hPa
